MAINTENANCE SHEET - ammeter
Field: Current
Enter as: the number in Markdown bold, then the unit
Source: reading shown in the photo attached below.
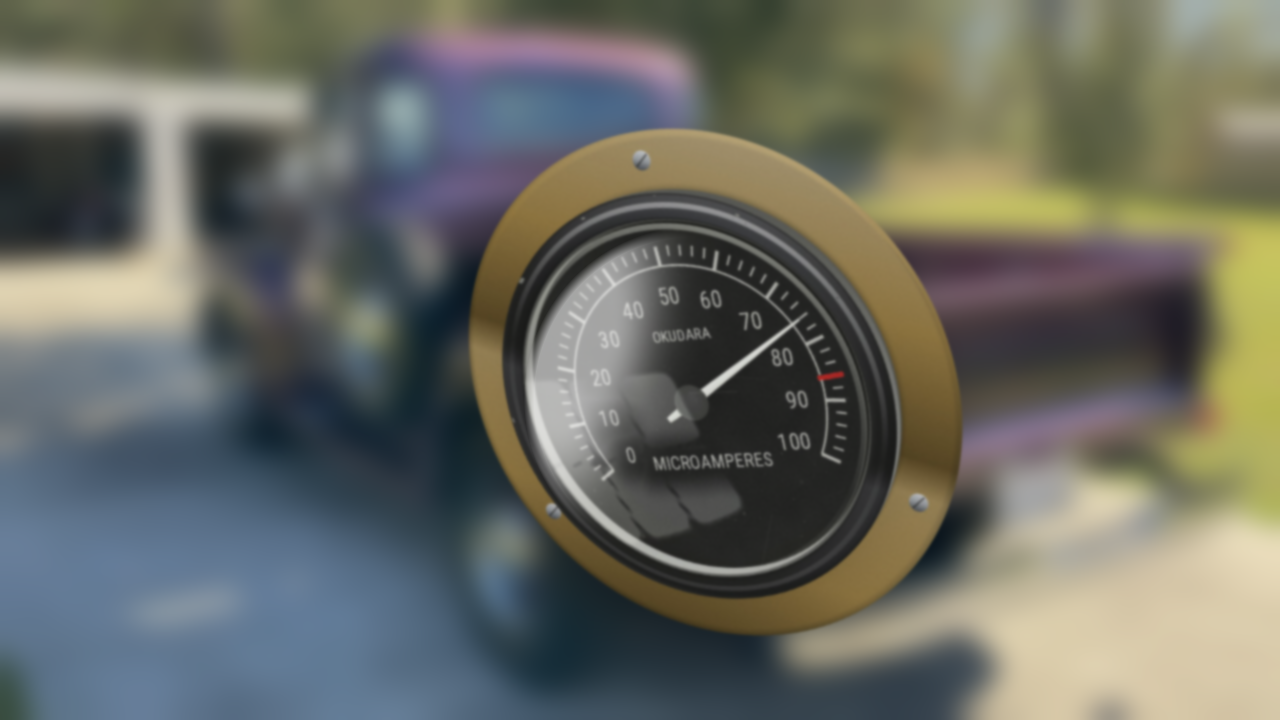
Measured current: **76** µA
